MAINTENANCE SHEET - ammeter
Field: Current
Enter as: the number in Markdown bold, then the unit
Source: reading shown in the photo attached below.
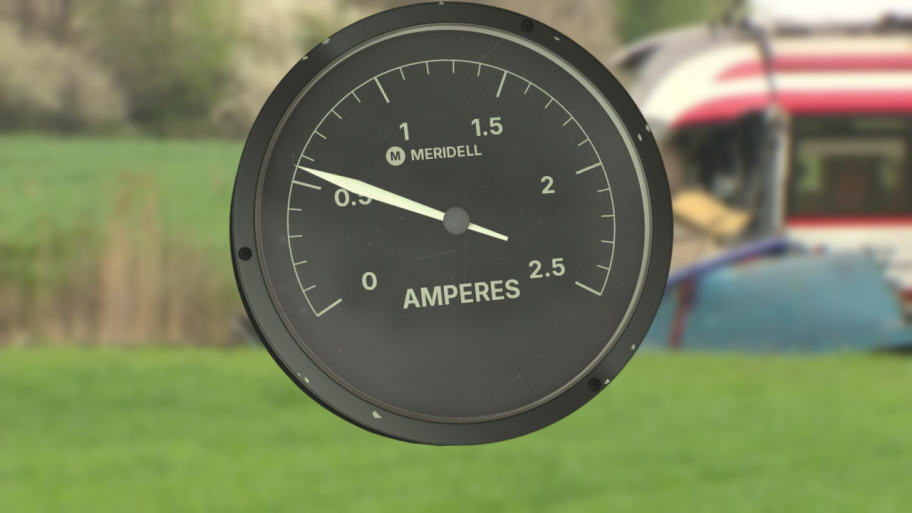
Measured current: **0.55** A
